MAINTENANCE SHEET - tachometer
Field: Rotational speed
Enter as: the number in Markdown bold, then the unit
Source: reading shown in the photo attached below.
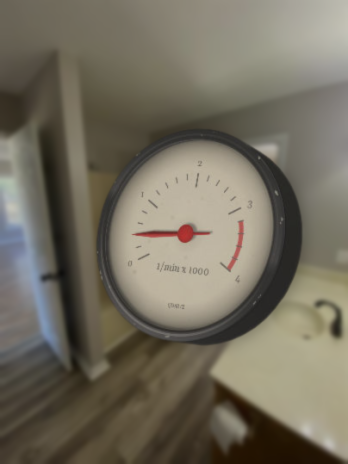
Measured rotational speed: **400** rpm
